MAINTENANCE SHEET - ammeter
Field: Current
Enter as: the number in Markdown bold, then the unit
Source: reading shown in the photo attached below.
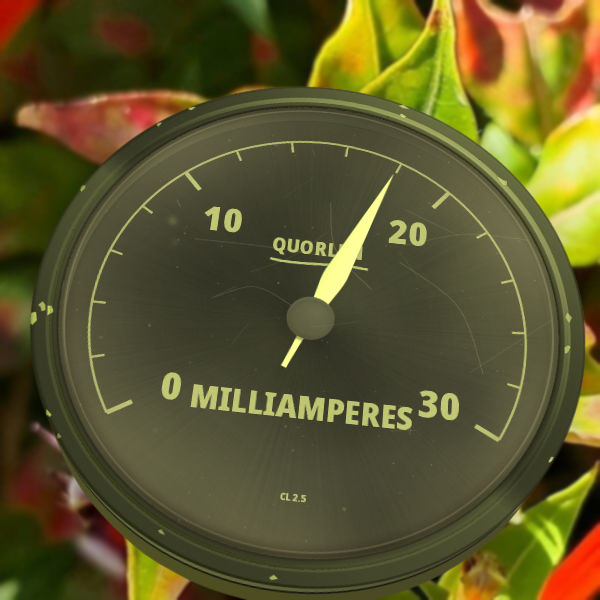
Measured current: **18** mA
